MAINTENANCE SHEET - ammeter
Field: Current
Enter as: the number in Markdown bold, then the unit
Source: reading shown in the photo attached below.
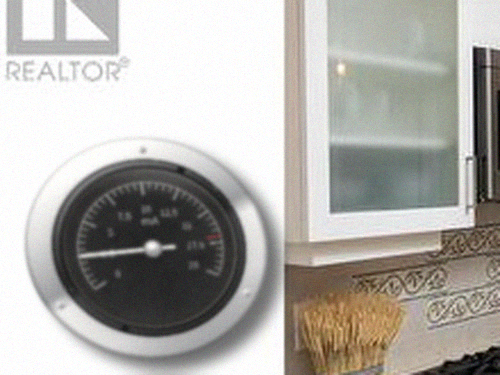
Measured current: **2.5** mA
